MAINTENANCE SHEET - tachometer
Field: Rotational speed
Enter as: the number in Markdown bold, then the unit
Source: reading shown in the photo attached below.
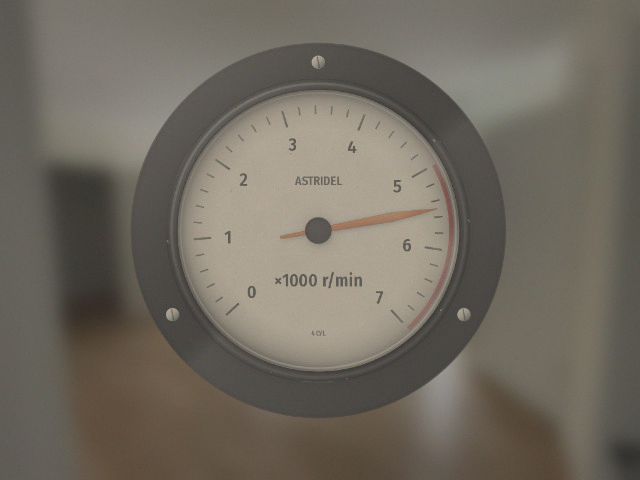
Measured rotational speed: **5500** rpm
